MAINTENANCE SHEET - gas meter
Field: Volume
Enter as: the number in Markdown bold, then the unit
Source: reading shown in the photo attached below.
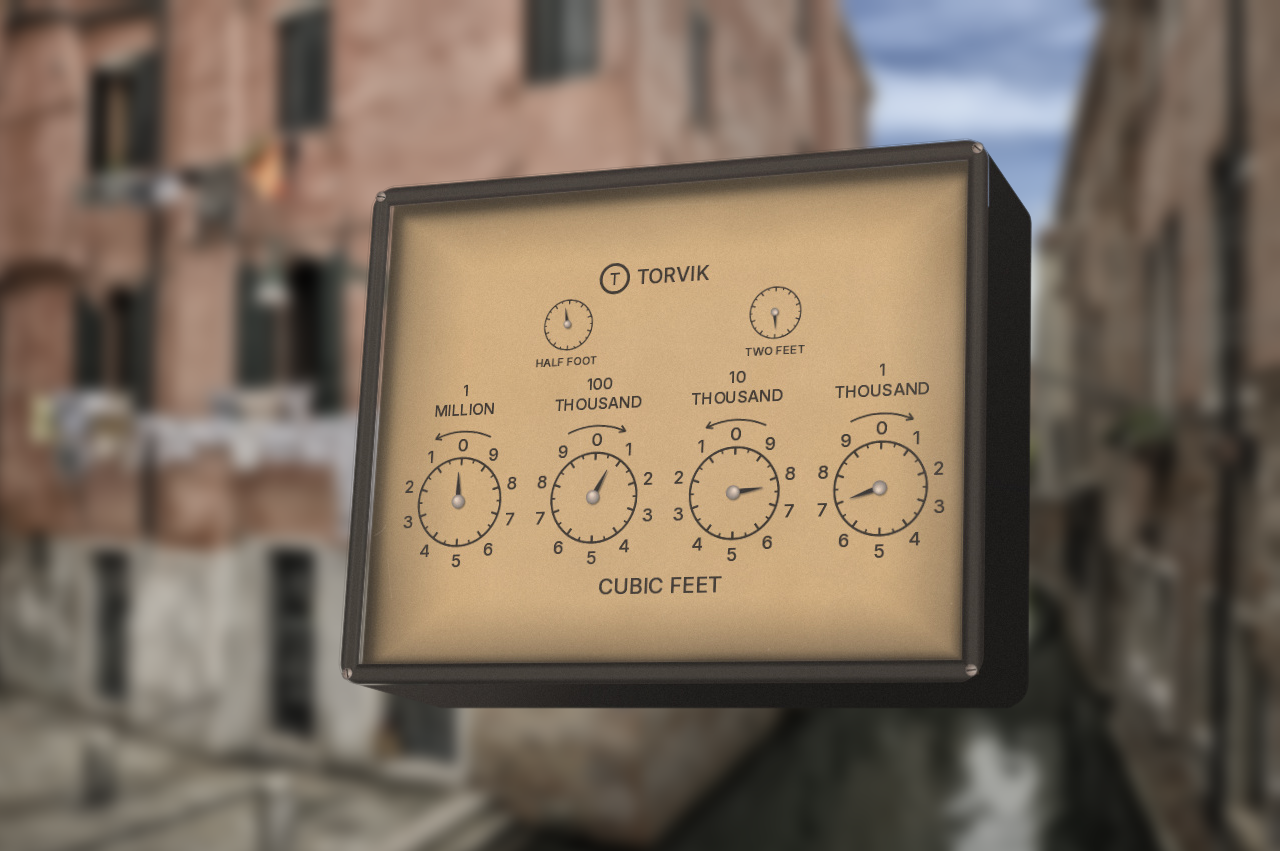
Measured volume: **7700** ft³
